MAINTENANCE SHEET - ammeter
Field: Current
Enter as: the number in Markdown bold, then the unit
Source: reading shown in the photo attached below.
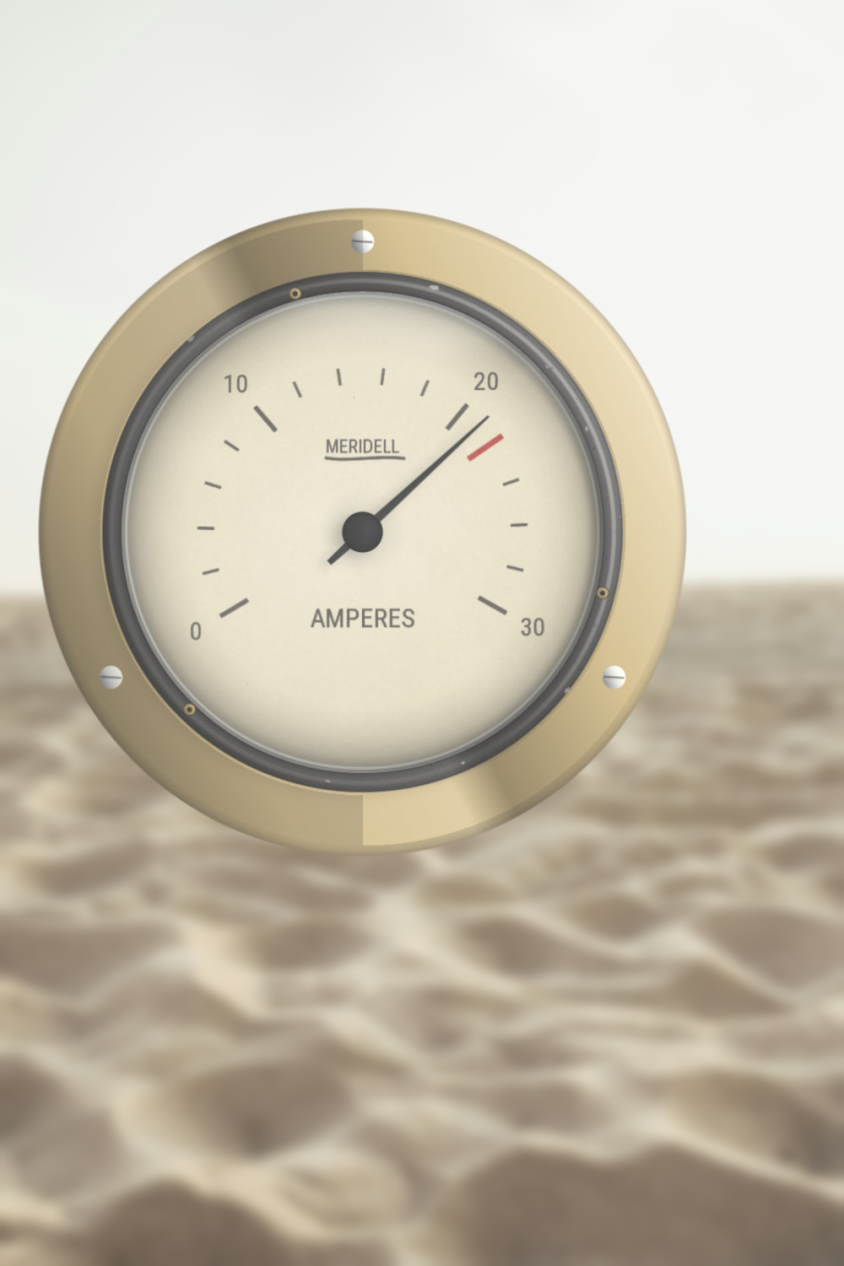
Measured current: **21** A
